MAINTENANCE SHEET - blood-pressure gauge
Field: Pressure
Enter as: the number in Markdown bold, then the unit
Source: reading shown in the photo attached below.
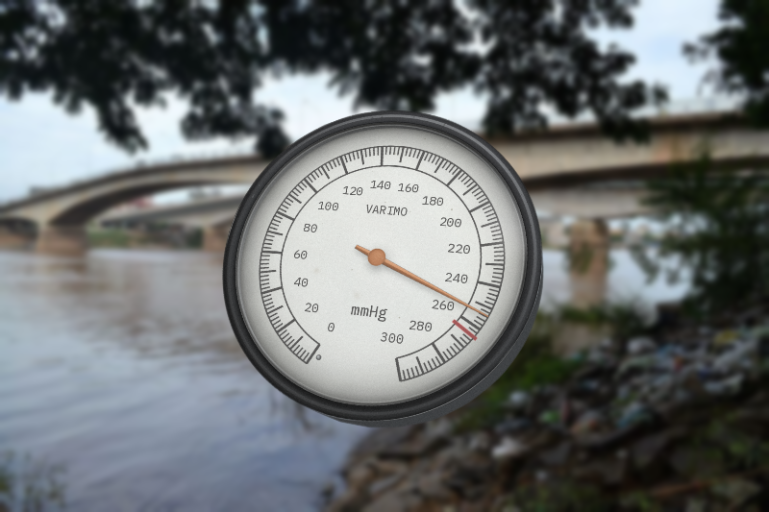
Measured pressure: **254** mmHg
